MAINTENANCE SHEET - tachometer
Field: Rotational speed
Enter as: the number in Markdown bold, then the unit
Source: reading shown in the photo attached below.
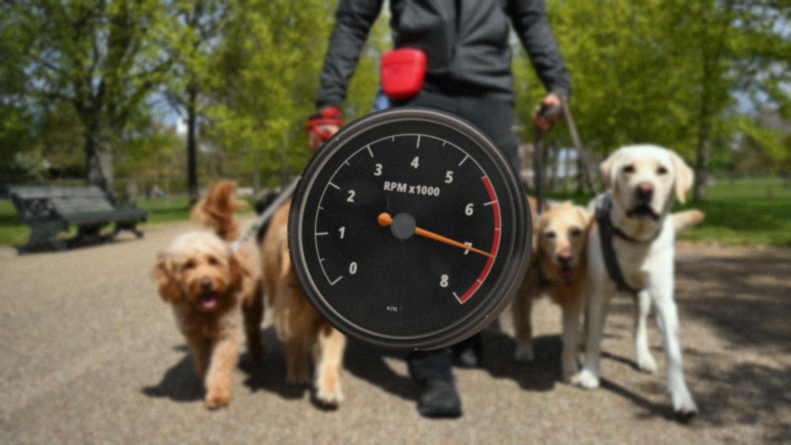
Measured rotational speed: **7000** rpm
